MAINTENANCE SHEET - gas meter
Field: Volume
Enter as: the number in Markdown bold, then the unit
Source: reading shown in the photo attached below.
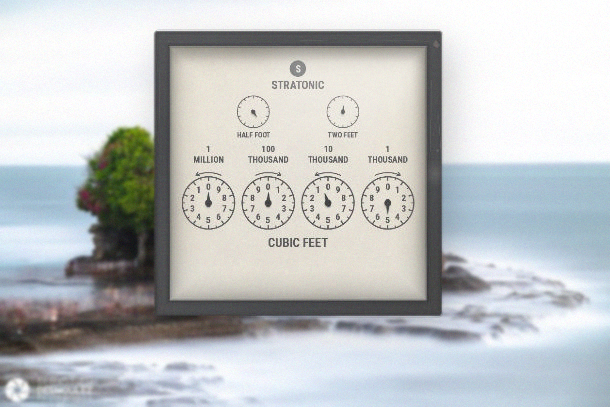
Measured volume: **500** ft³
